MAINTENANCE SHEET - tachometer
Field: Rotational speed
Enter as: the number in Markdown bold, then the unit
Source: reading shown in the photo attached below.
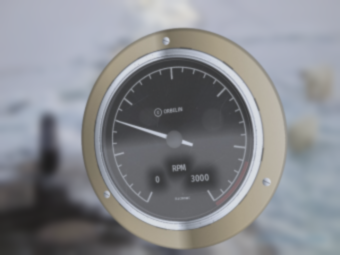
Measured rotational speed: **800** rpm
